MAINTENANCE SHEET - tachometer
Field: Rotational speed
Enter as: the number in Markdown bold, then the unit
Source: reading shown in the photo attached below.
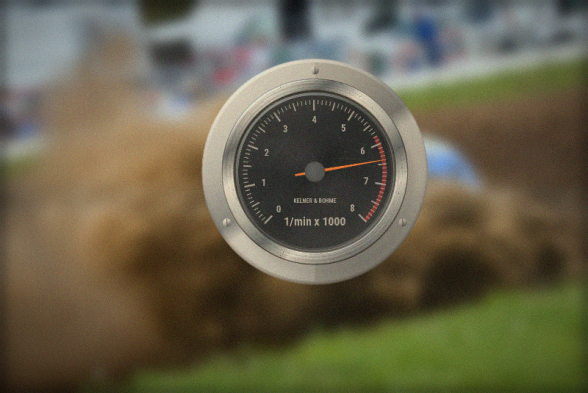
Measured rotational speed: **6400** rpm
